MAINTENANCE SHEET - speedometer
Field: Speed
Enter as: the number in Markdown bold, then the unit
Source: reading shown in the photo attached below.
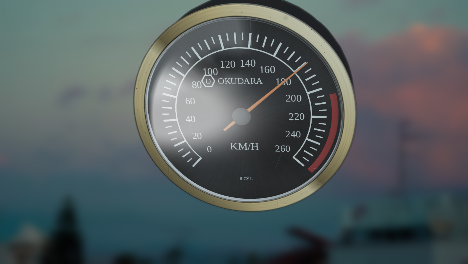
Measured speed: **180** km/h
